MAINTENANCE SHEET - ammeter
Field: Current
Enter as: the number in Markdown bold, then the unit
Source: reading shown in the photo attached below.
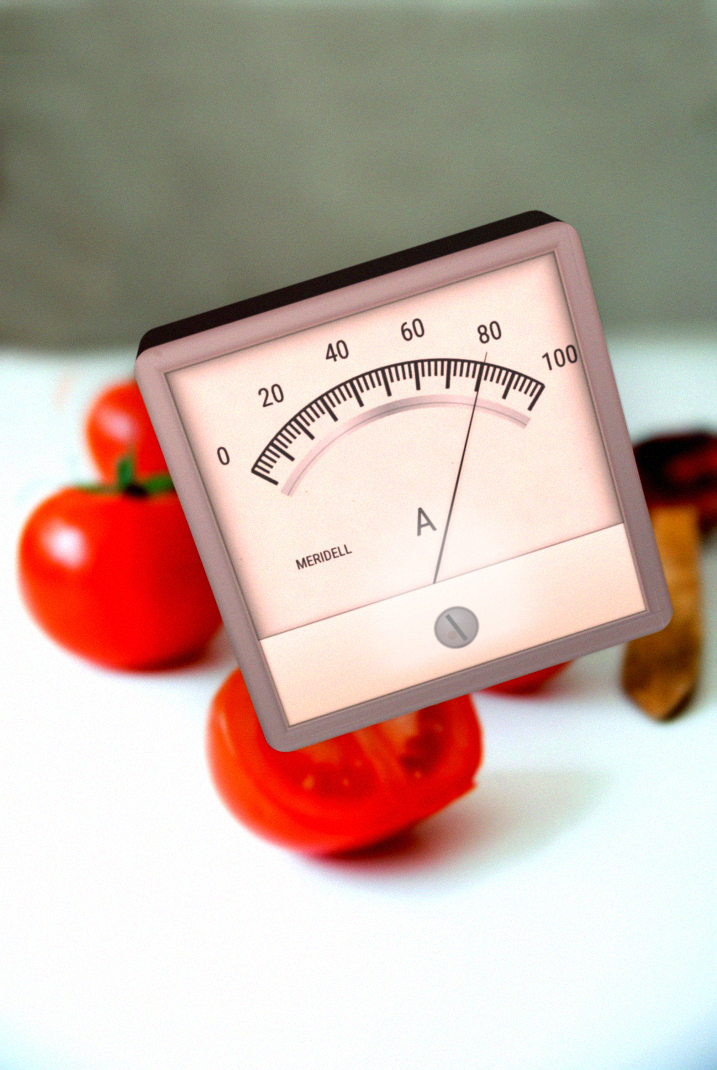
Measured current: **80** A
